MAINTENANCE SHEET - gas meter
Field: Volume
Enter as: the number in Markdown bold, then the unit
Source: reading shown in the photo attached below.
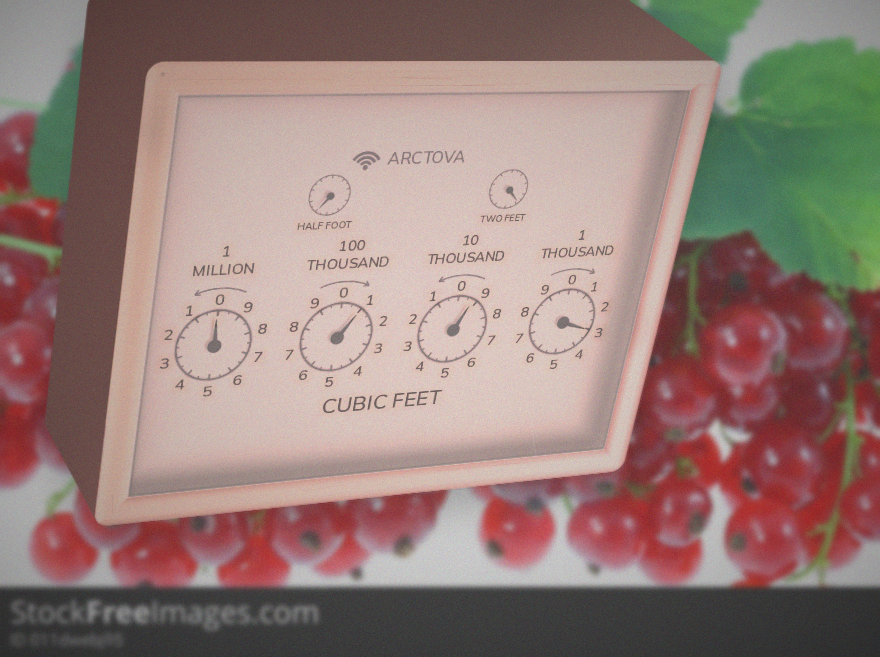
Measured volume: **9300** ft³
